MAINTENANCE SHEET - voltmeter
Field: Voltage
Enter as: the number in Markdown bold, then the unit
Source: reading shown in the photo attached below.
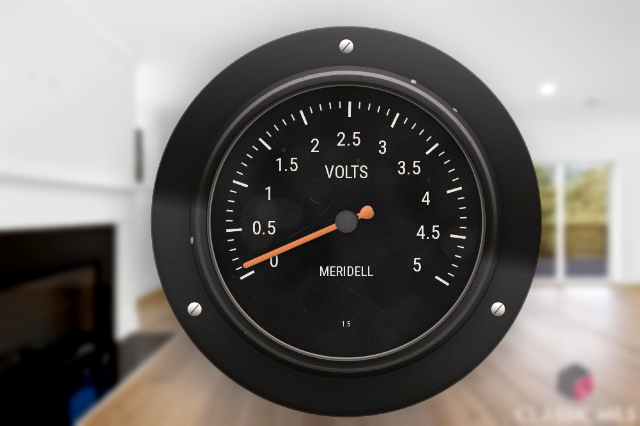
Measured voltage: **0.1** V
